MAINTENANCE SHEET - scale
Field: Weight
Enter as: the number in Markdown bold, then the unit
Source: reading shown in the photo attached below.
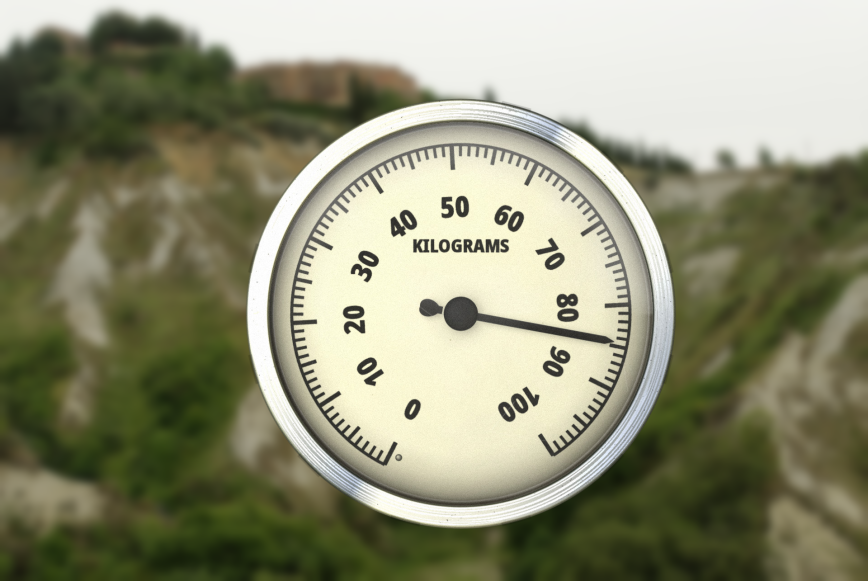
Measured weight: **84.5** kg
